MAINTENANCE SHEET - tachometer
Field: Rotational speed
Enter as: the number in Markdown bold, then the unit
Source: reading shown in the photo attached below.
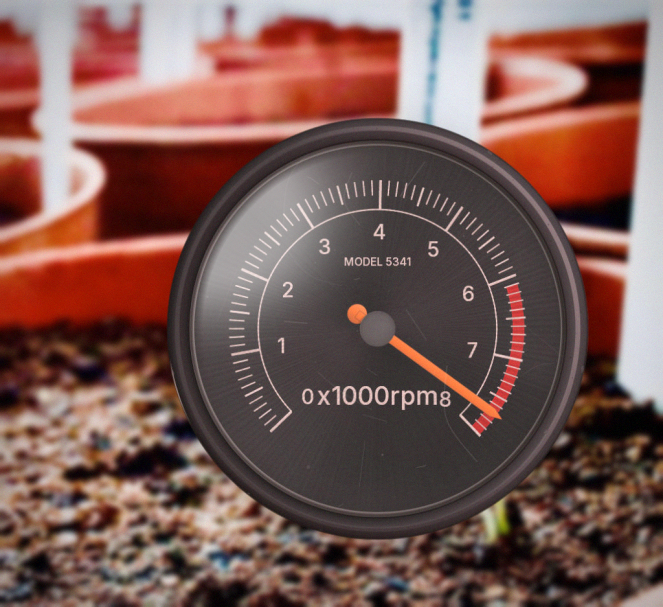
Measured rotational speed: **7700** rpm
